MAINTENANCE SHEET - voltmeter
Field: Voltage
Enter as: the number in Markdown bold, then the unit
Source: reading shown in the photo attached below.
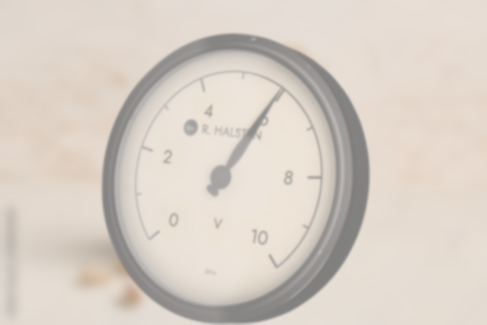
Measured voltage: **6** V
